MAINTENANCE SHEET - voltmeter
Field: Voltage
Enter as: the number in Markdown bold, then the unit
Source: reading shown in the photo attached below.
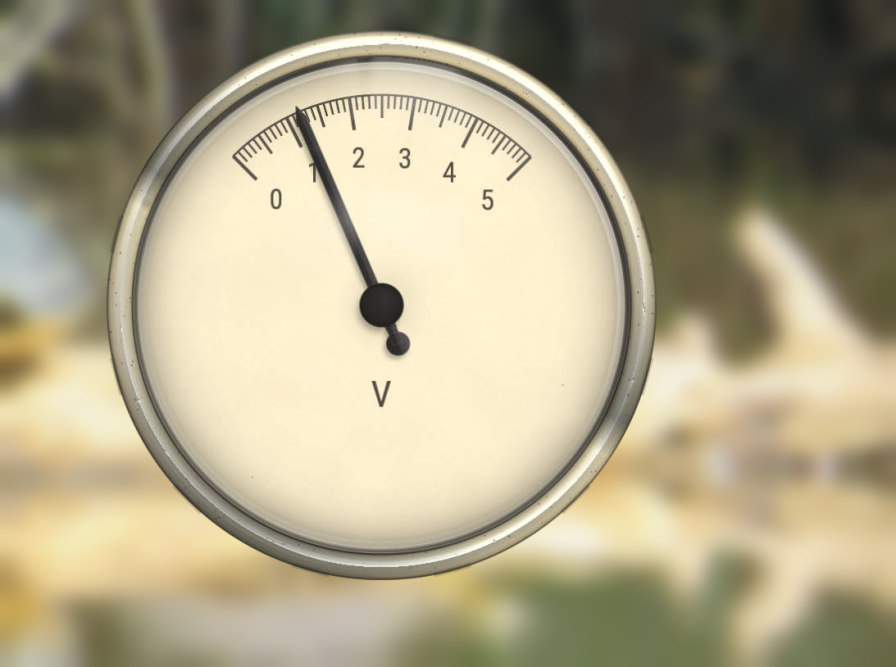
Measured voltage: **1.2** V
